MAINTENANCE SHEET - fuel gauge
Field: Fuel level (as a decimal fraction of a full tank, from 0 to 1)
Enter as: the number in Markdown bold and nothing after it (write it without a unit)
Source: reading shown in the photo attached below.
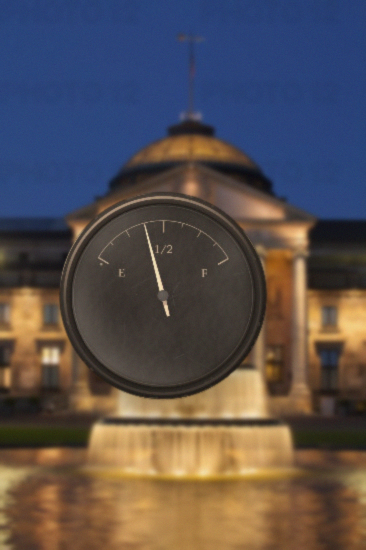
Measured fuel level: **0.375**
